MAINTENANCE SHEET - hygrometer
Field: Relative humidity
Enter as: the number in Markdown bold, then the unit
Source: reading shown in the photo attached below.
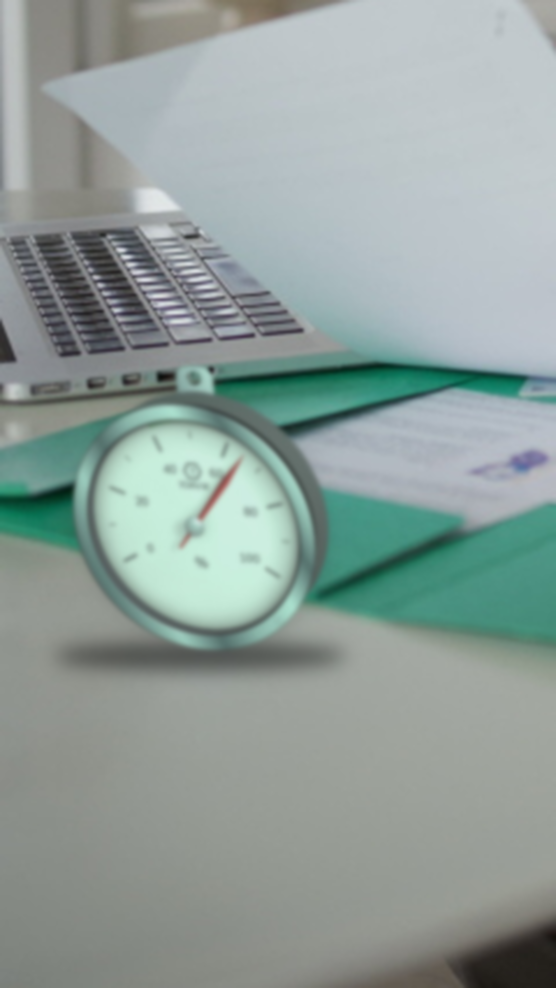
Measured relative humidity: **65** %
